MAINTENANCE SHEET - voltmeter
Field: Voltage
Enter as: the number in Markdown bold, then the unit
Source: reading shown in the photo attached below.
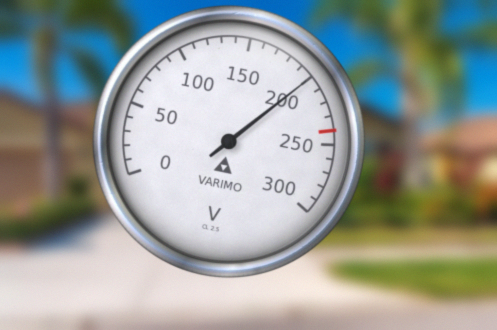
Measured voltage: **200** V
